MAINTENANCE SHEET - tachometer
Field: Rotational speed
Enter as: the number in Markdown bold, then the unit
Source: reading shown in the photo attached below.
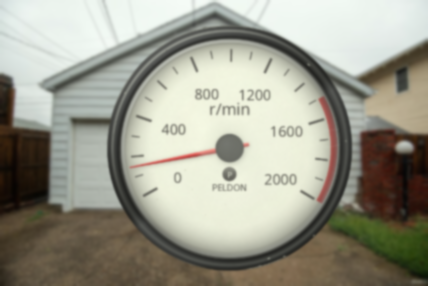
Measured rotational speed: **150** rpm
